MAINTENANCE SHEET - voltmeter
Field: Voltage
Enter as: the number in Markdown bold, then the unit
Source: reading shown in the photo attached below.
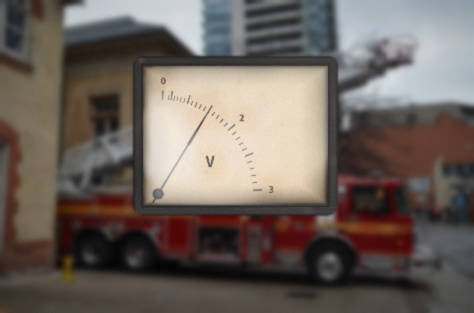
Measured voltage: **1.5** V
